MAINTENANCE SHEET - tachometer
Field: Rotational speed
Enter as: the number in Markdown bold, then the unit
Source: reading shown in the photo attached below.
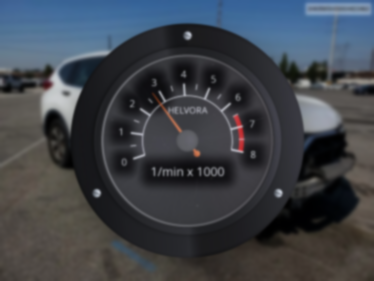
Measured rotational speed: **2750** rpm
